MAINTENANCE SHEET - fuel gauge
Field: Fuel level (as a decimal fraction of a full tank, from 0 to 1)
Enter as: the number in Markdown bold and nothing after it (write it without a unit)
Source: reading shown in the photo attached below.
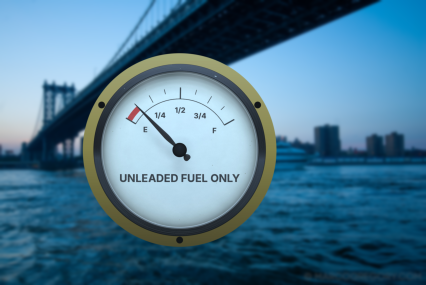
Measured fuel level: **0.125**
